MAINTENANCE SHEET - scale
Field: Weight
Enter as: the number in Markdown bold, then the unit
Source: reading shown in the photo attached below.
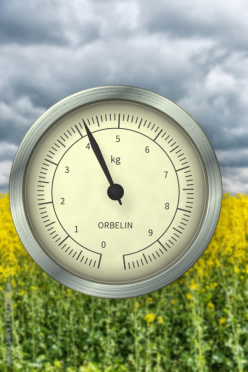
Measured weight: **4.2** kg
